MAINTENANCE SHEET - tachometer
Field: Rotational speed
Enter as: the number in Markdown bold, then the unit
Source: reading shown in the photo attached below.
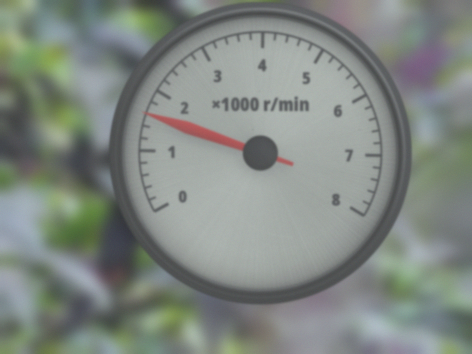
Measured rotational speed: **1600** rpm
